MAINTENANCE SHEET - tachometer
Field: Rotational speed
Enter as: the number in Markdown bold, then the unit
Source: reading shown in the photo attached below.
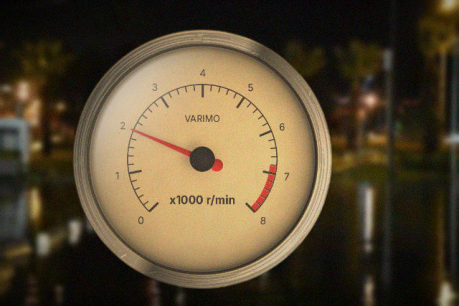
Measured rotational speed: **2000** rpm
